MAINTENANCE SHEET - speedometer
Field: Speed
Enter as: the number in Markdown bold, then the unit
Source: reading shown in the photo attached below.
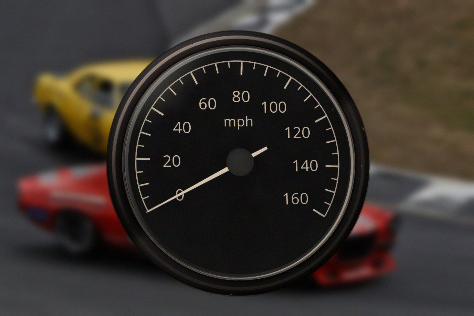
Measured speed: **0** mph
